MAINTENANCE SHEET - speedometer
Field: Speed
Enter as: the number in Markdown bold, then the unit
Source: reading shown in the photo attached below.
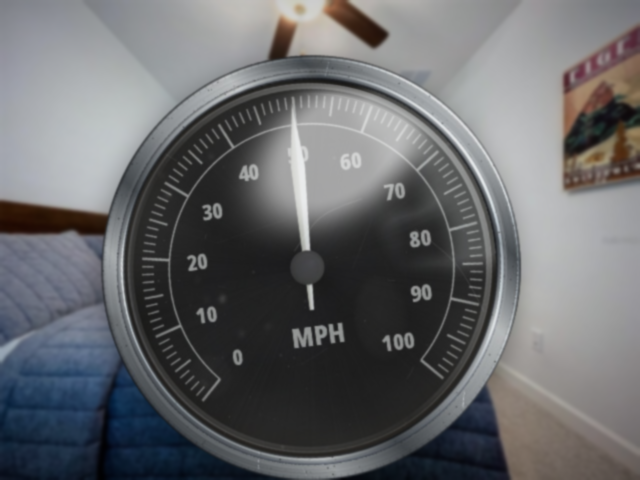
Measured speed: **50** mph
